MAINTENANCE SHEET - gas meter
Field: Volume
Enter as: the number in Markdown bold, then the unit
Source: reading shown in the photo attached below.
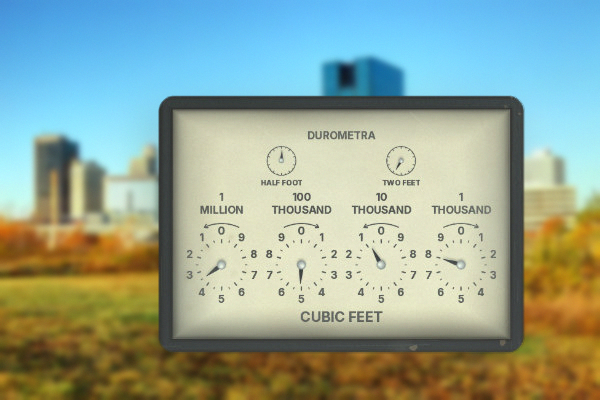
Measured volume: **350800** ft³
